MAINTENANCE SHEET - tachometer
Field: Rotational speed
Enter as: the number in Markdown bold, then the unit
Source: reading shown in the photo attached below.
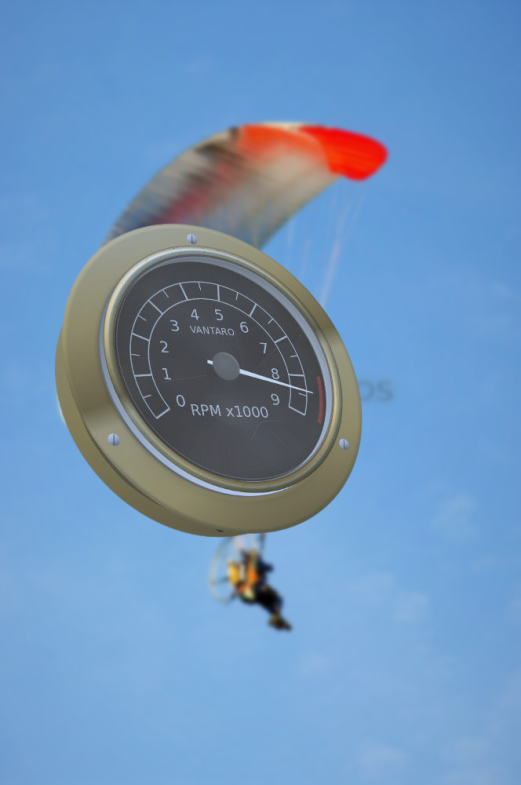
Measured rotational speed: **8500** rpm
